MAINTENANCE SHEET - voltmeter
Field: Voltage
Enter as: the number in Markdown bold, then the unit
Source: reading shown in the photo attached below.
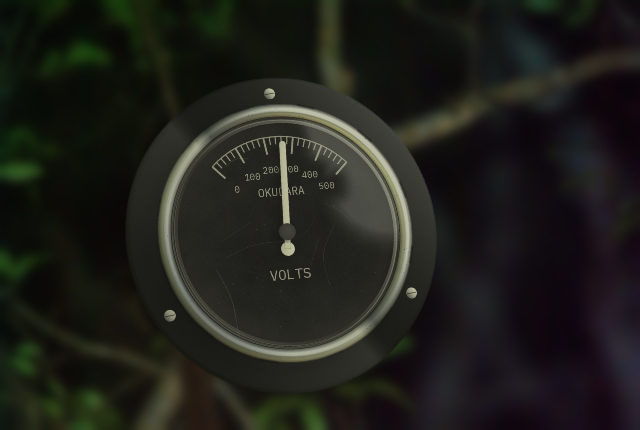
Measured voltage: **260** V
